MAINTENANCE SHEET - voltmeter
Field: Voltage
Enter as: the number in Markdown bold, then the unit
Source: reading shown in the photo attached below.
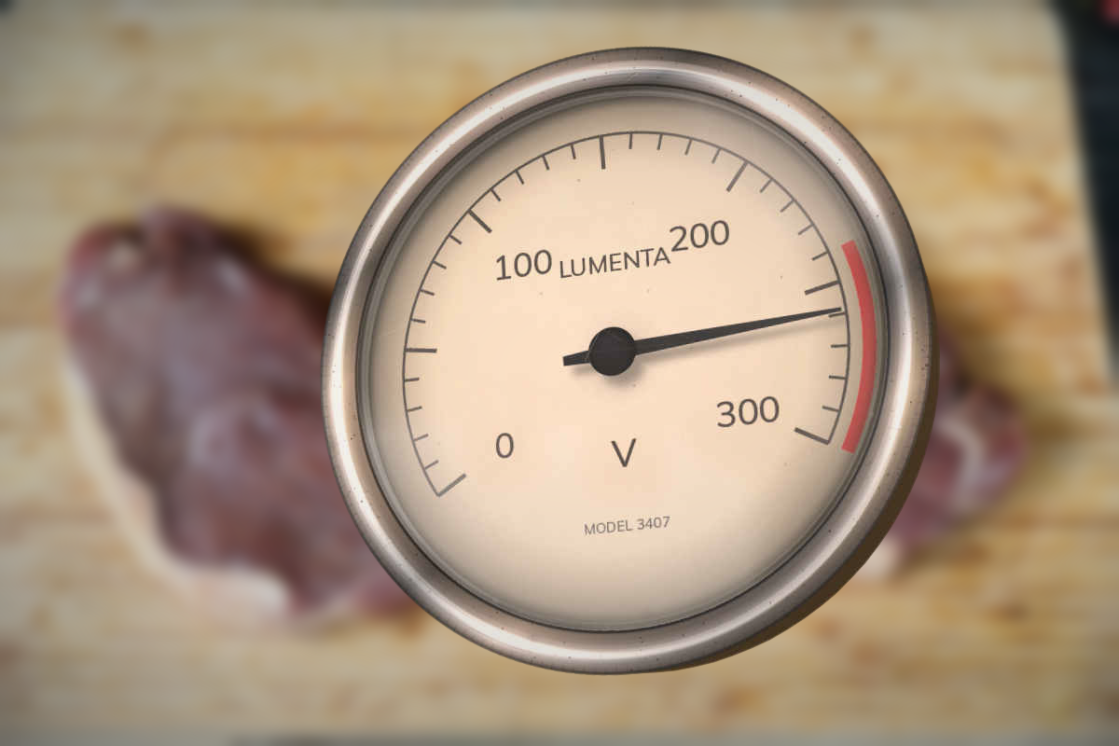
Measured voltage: **260** V
